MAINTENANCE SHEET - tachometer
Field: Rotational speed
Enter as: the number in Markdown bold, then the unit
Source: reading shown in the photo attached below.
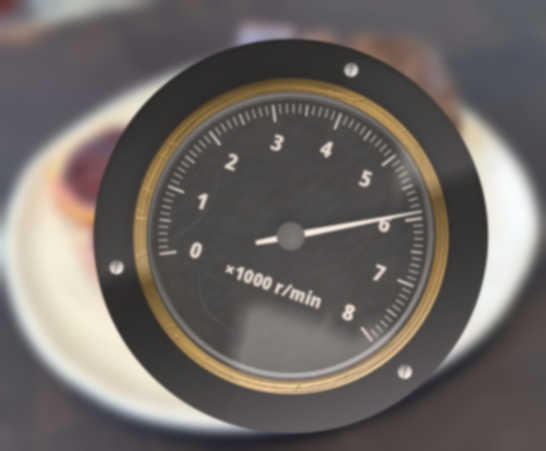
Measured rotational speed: **5900** rpm
